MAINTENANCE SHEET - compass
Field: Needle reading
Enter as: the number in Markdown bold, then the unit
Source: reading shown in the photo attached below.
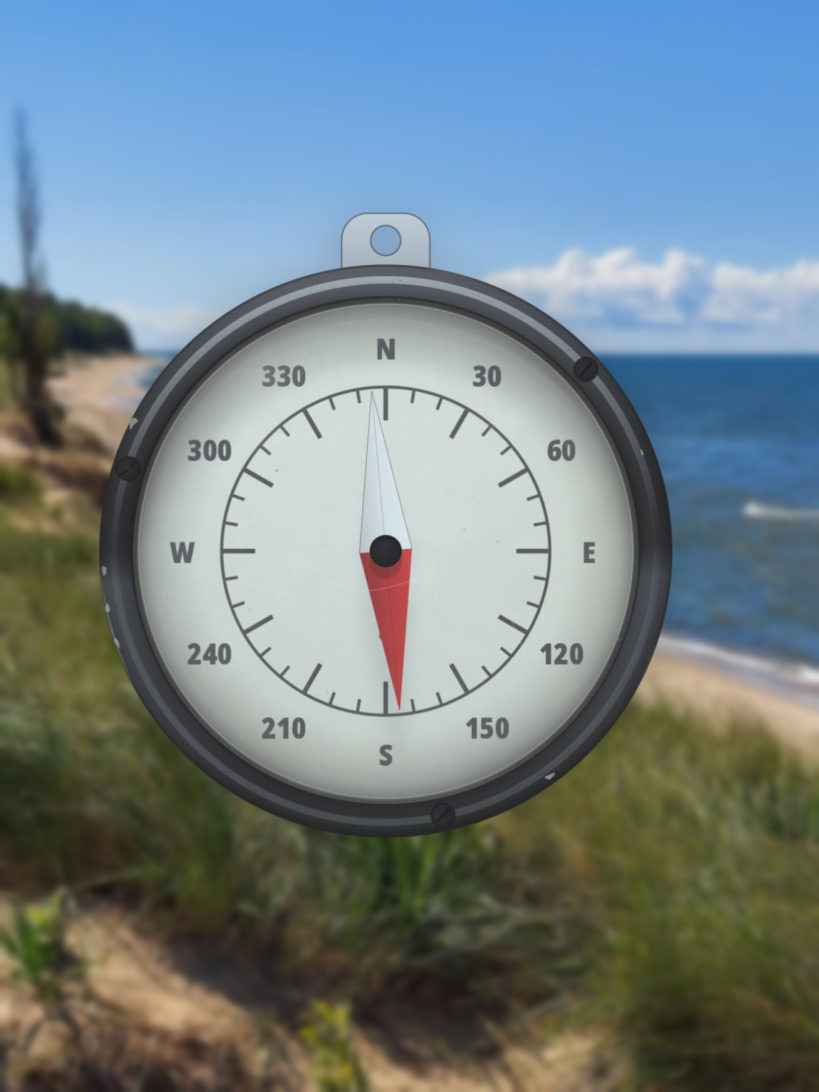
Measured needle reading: **175** °
